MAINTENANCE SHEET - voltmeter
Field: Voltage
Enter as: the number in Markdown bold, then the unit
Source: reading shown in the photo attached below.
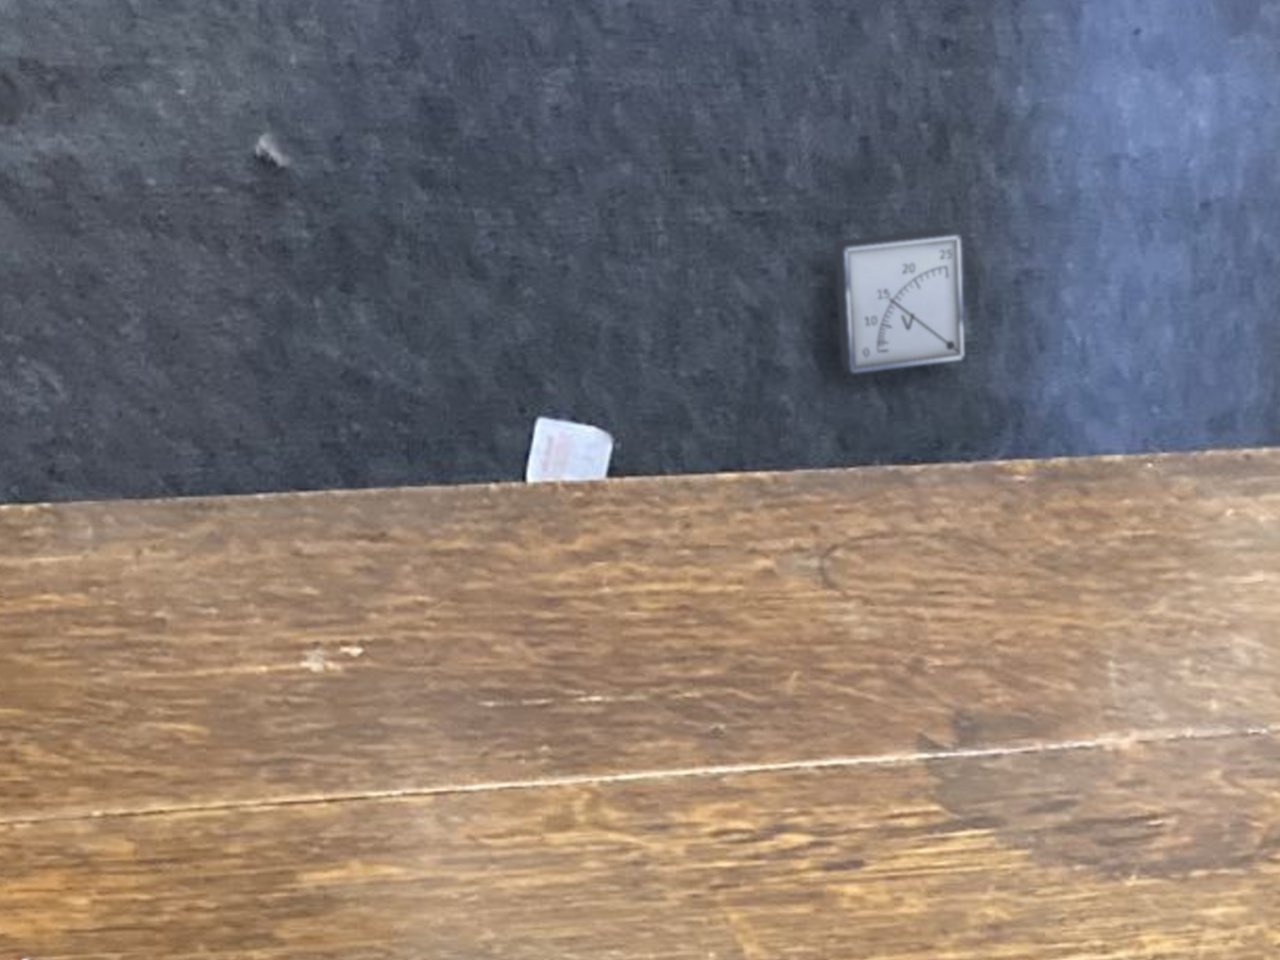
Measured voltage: **15** V
